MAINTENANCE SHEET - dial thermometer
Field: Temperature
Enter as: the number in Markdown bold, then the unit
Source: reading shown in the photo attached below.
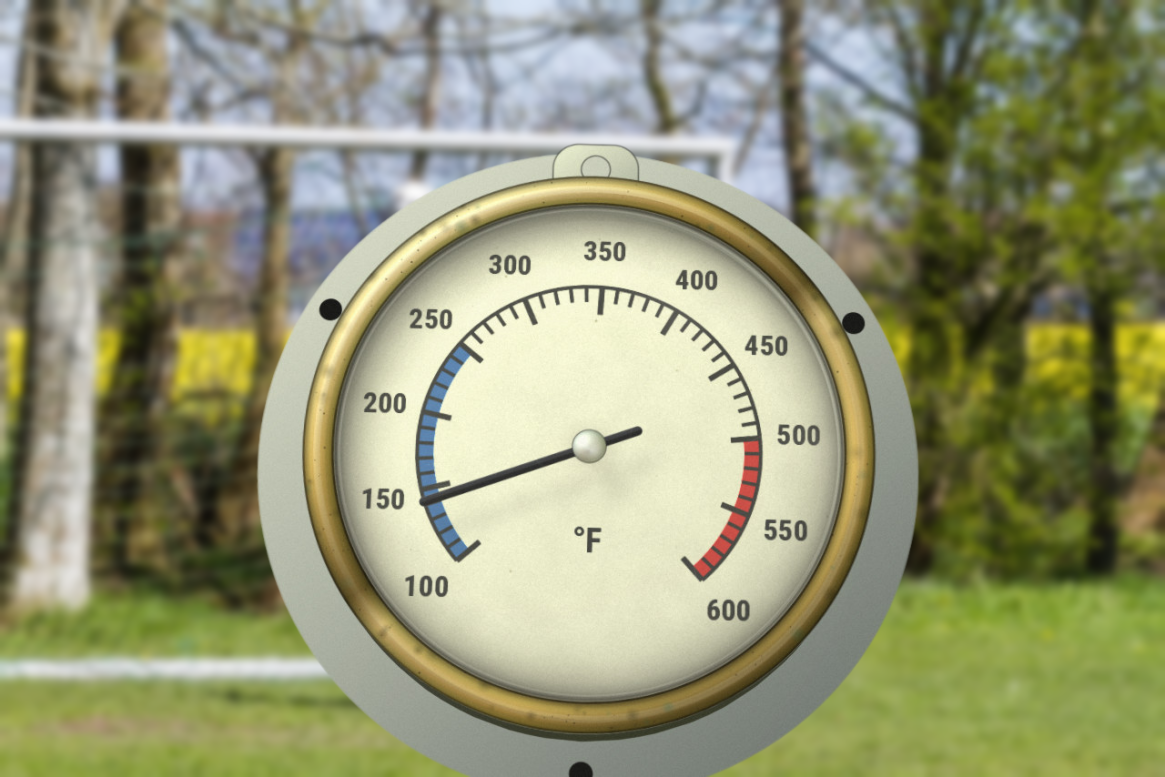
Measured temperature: **140** °F
